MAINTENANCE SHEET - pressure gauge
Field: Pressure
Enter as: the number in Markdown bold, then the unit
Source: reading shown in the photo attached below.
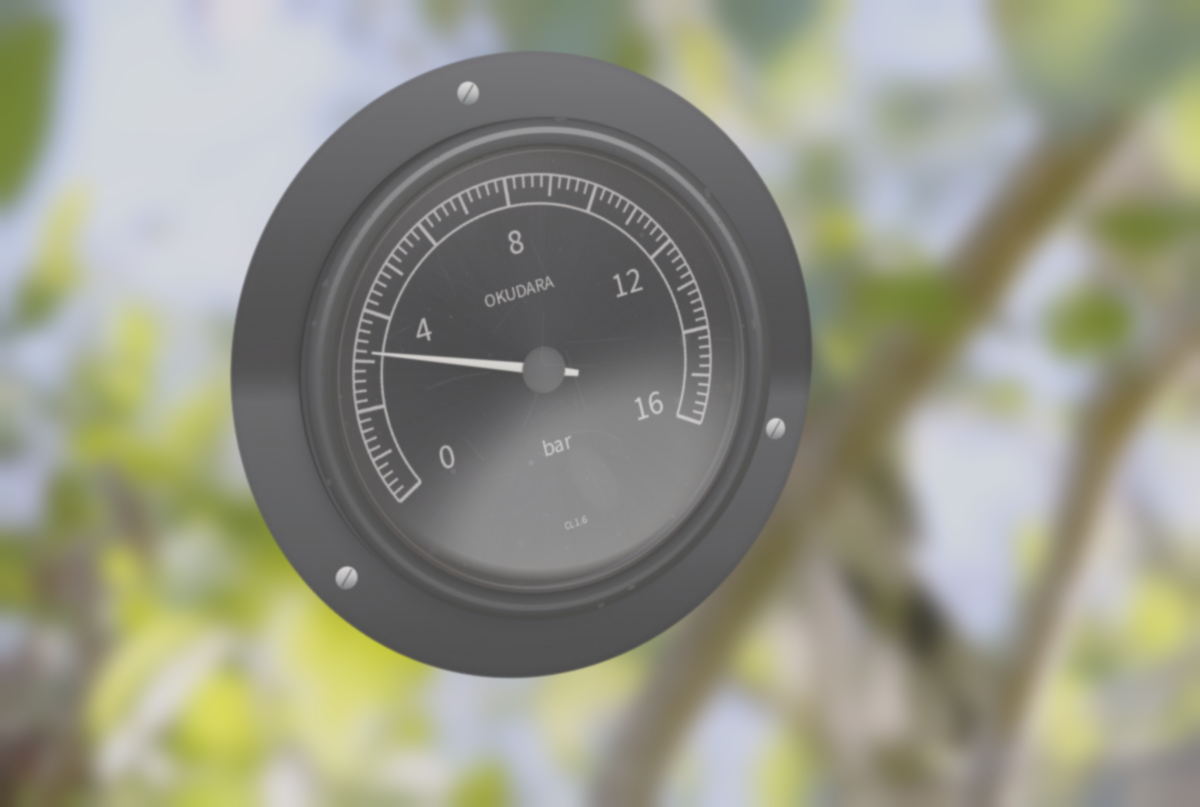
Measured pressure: **3.2** bar
